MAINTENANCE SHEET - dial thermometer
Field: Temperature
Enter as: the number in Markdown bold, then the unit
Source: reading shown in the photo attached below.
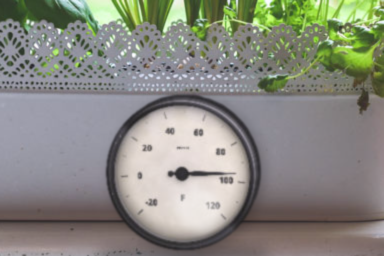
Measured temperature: **95** °F
